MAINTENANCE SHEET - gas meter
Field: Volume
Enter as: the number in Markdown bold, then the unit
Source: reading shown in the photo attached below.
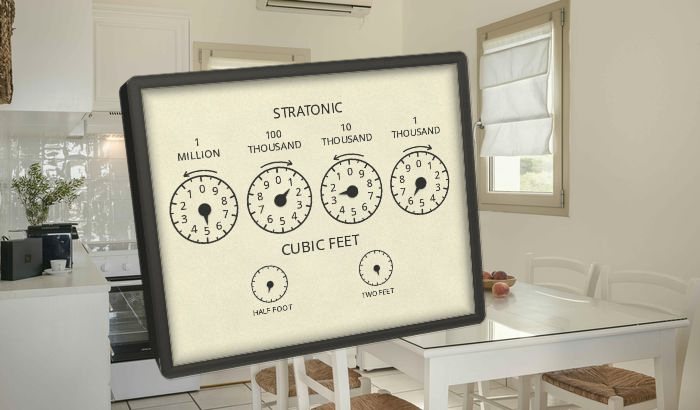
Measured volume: **512600** ft³
